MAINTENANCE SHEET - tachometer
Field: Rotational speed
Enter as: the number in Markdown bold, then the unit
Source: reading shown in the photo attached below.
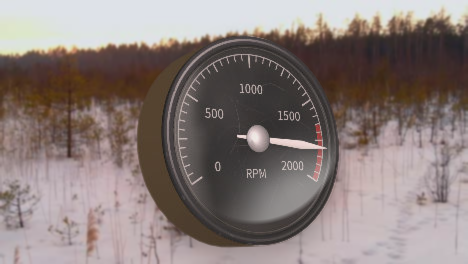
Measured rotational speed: **1800** rpm
